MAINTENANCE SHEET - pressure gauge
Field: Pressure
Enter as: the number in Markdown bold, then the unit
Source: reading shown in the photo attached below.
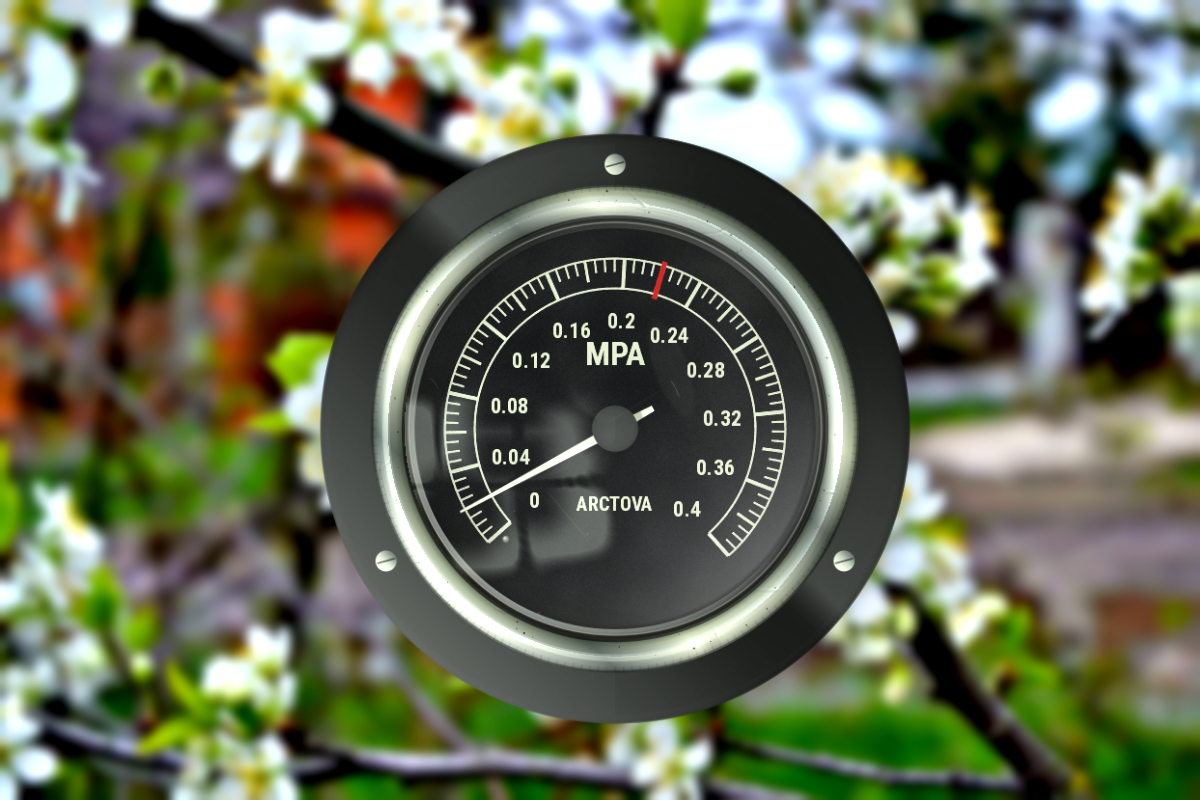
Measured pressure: **0.02** MPa
